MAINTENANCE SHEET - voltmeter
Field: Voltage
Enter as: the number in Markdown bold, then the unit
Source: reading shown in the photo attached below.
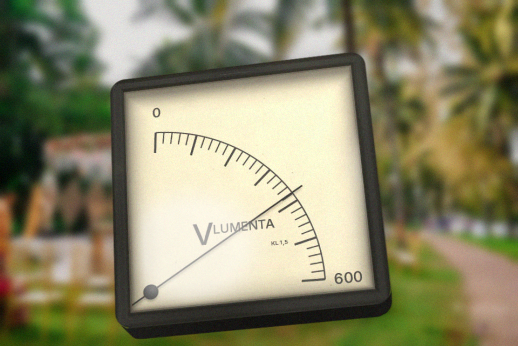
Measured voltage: **380** V
